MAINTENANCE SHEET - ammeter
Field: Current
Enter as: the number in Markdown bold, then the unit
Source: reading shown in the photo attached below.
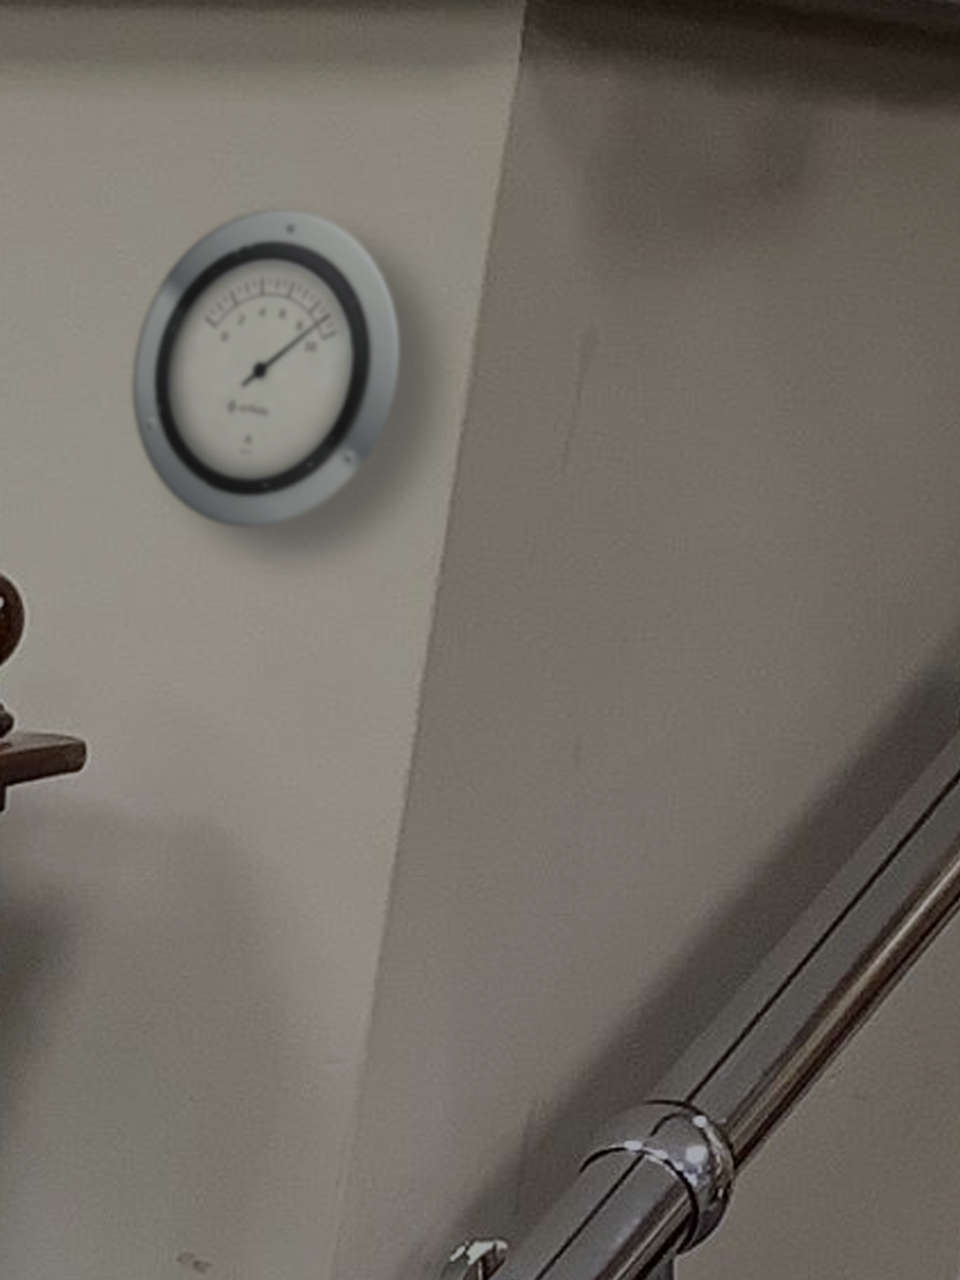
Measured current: **9** A
